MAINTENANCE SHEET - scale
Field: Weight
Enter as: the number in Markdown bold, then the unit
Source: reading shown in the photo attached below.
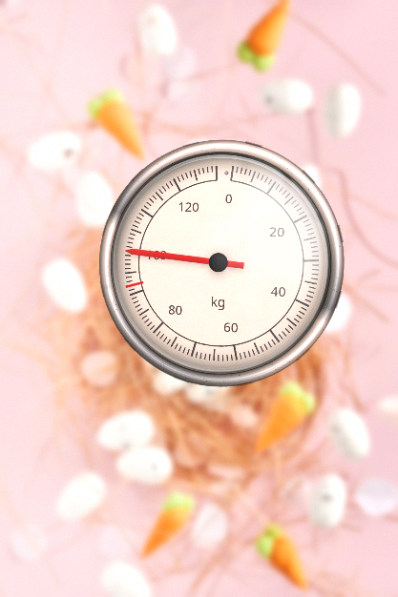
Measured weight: **100** kg
